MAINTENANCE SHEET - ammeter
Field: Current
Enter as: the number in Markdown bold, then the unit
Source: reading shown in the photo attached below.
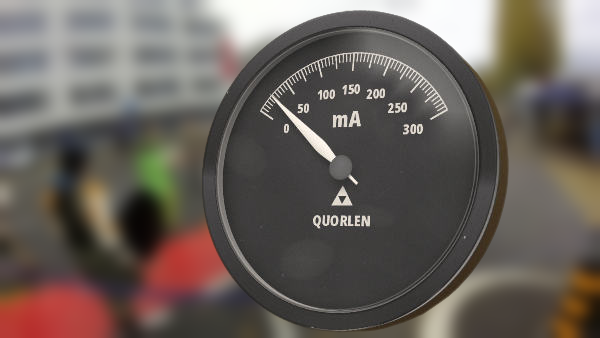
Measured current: **25** mA
